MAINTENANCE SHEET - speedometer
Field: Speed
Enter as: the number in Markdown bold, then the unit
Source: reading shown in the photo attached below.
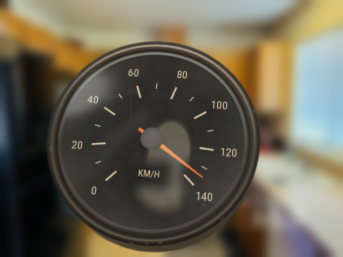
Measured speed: **135** km/h
